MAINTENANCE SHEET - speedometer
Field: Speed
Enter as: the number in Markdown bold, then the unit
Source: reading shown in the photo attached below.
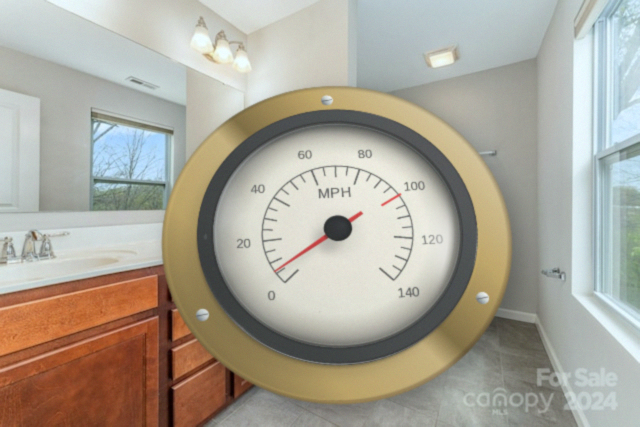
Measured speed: **5** mph
